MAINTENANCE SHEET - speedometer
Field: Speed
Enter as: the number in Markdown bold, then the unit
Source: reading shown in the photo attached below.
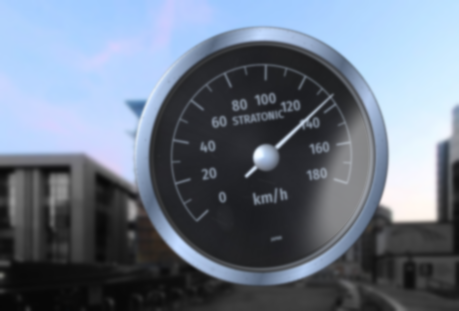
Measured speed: **135** km/h
